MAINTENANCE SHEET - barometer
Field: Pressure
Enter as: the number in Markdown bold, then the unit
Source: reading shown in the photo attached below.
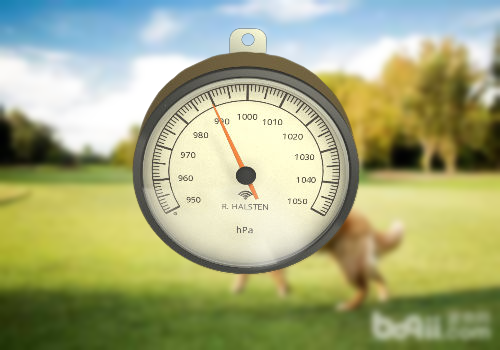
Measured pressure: **990** hPa
